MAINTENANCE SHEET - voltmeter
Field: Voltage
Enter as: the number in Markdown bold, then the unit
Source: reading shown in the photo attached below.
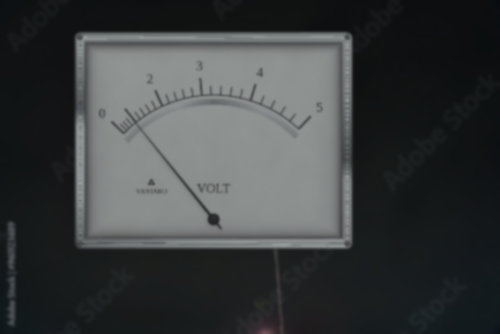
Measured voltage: **1** V
